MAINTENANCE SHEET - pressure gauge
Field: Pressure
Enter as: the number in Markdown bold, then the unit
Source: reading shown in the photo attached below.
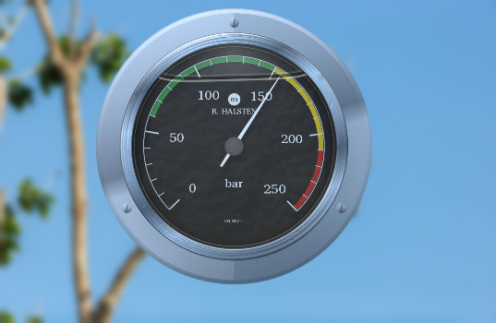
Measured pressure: **155** bar
